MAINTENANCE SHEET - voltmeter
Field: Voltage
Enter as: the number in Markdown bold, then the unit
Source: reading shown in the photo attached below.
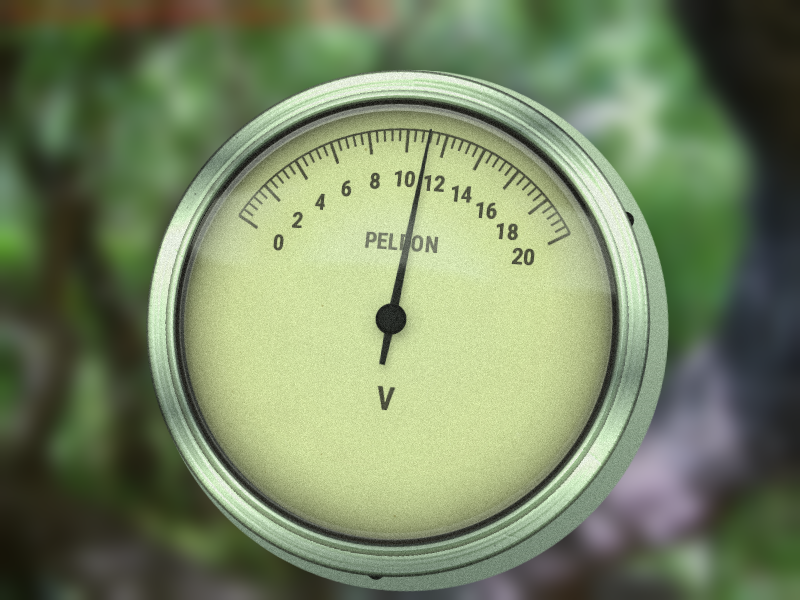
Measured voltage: **11.2** V
